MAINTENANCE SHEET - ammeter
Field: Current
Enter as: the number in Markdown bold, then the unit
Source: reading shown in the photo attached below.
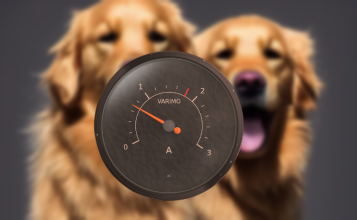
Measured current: **0.7** A
